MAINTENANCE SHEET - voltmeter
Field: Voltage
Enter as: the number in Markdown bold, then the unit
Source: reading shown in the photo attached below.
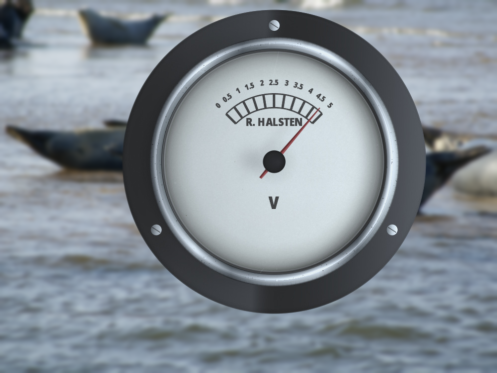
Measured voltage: **4.75** V
